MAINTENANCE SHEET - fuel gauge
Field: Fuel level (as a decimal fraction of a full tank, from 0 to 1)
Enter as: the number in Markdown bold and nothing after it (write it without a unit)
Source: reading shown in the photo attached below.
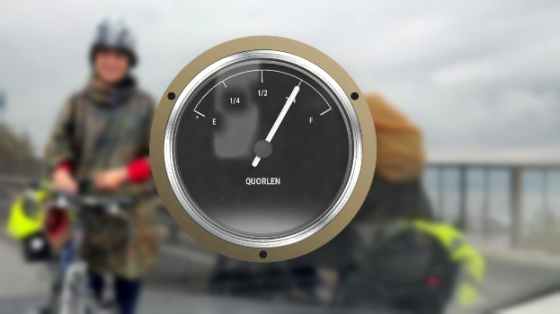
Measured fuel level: **0.75**
